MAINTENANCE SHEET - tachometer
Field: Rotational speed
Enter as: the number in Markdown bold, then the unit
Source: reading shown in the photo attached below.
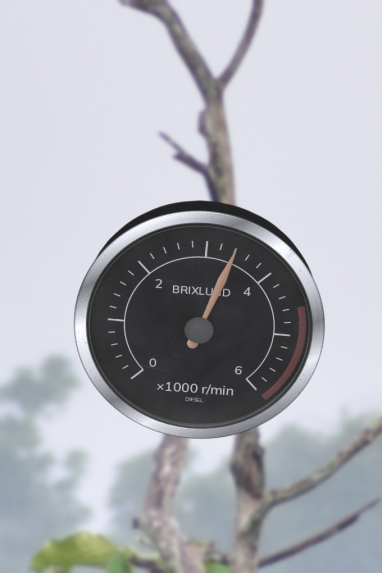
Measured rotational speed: **3400** rpm
